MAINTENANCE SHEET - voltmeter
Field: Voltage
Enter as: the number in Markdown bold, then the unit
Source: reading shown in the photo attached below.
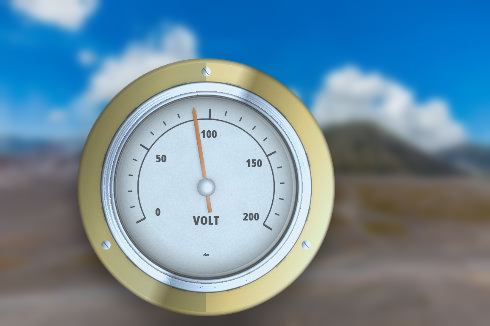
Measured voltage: **90** V
